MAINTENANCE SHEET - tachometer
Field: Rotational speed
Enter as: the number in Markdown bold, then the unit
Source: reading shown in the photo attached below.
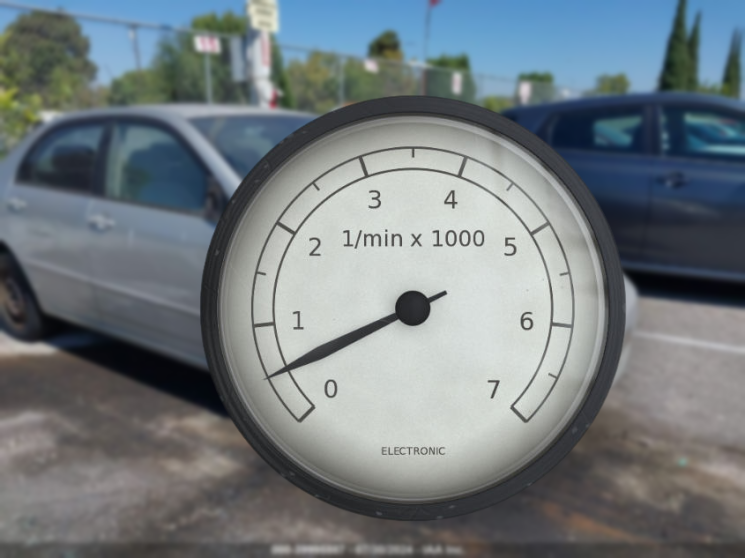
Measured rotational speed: **500** rpm
